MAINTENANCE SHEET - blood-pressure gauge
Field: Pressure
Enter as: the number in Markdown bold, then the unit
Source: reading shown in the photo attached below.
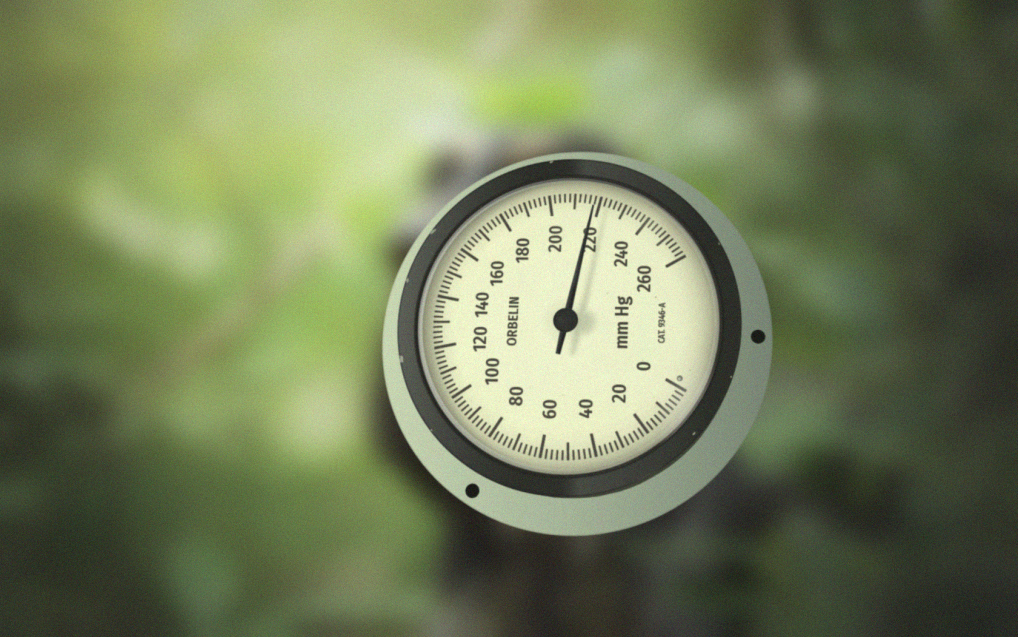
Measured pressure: **218** mmHg
